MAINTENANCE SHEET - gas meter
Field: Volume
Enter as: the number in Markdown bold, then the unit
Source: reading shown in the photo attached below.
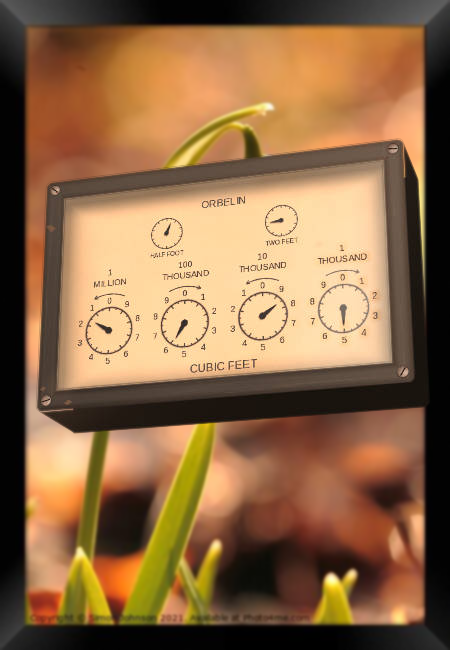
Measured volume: **158500** ft³
